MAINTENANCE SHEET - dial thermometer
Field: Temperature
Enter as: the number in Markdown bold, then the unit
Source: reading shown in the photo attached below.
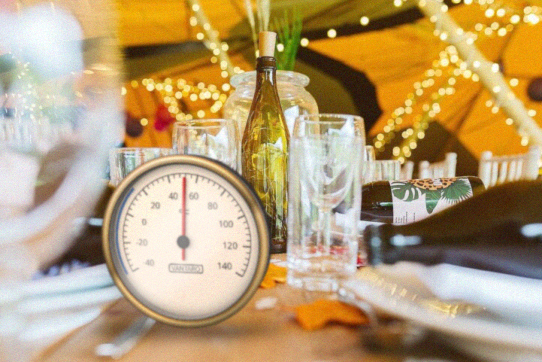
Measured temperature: **52** °F
